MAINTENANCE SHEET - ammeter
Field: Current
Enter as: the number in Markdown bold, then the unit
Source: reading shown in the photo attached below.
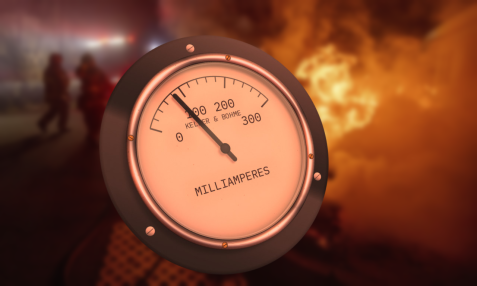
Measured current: **80** mA
